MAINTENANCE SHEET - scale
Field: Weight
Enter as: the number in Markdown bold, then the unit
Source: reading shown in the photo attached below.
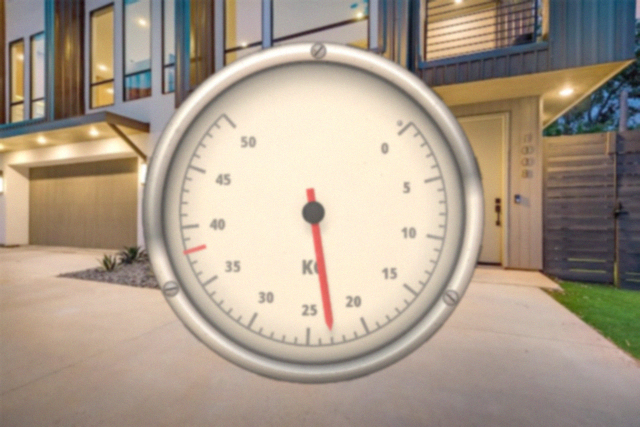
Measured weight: **23** kg
